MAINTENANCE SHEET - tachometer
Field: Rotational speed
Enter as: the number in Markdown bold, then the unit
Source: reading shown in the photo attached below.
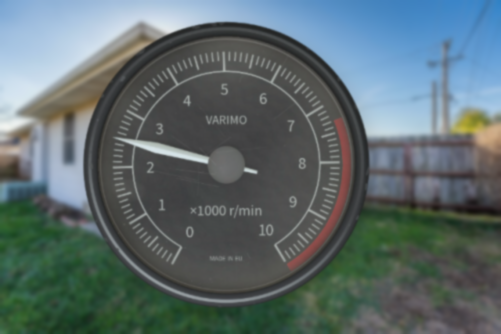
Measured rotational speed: **2500** rpm
